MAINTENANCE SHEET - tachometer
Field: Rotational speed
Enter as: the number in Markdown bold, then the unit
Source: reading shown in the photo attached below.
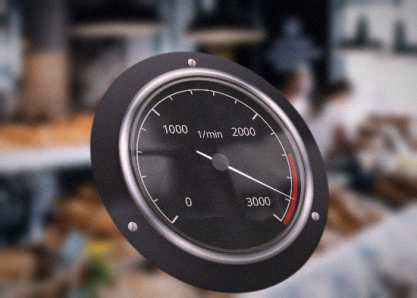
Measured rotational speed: **2800** rpm
